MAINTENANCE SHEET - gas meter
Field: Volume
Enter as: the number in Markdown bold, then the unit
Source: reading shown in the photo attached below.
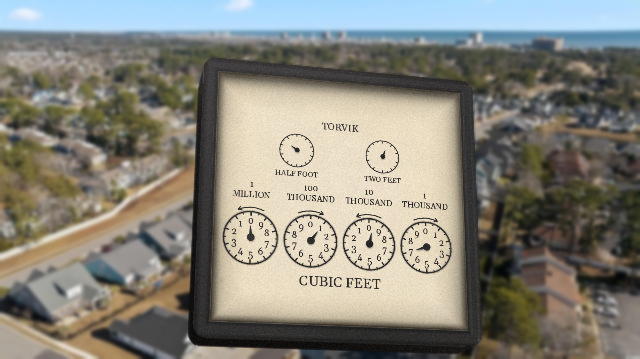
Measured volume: **9700** ft³
